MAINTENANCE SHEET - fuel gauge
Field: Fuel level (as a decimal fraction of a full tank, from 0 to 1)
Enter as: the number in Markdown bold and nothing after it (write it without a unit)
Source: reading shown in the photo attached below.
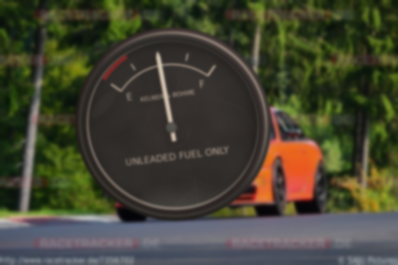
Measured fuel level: **0.5**
